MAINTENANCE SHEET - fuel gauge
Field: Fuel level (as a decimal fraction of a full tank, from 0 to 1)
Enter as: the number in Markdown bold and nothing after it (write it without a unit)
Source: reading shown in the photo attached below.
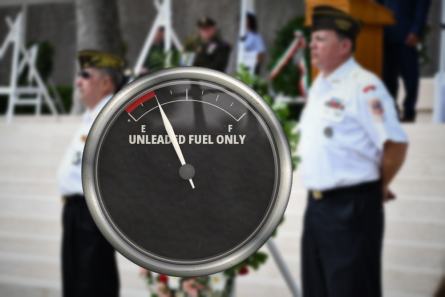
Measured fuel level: **0.25**
